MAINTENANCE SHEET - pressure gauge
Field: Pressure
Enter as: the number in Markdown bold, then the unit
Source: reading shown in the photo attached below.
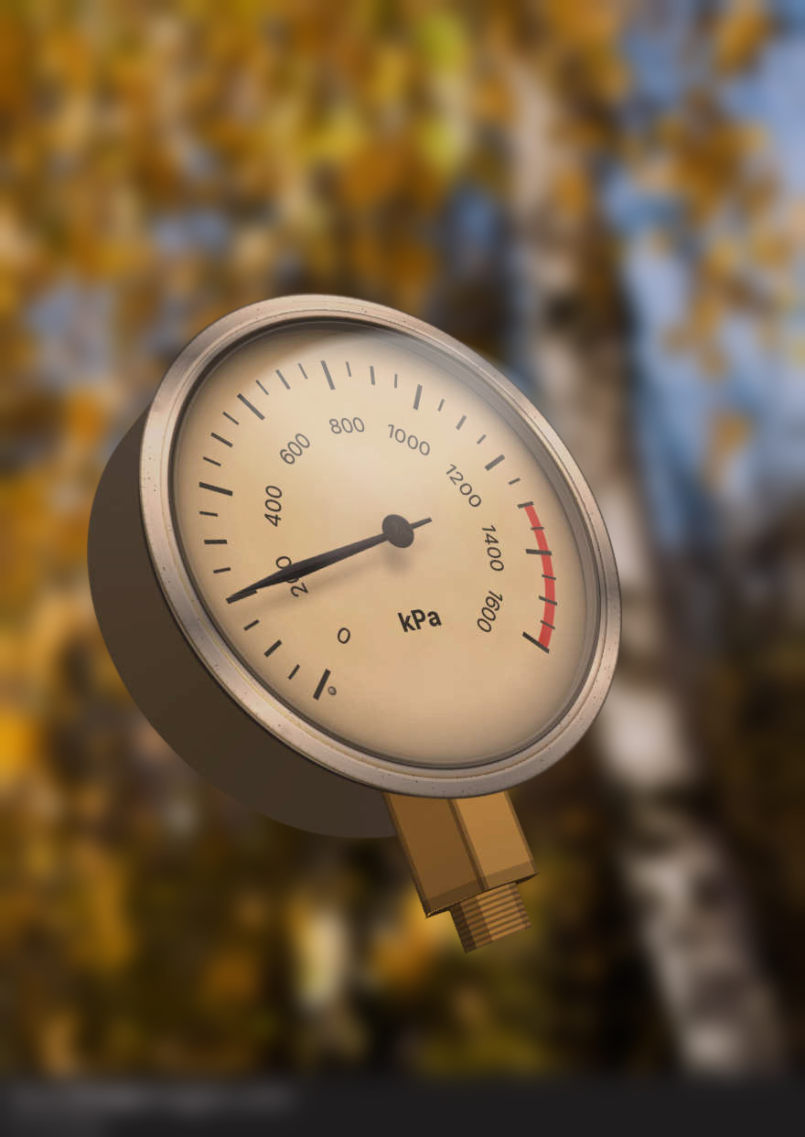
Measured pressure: **200** kPa
